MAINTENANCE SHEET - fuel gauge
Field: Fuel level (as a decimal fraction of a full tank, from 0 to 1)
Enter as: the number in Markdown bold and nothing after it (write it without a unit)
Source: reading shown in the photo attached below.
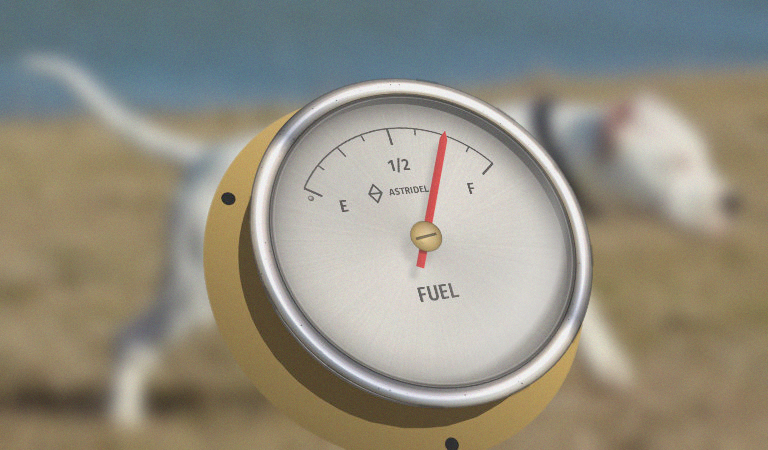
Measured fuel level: **0.75**
